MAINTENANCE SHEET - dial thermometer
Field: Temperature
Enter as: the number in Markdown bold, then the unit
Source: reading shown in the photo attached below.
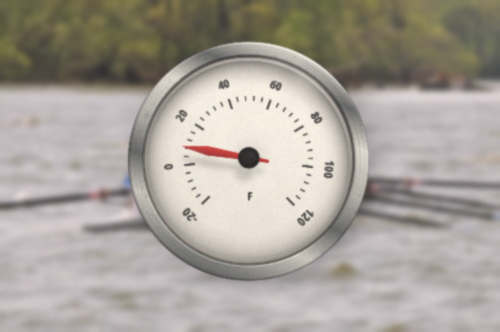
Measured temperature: **8** °F
